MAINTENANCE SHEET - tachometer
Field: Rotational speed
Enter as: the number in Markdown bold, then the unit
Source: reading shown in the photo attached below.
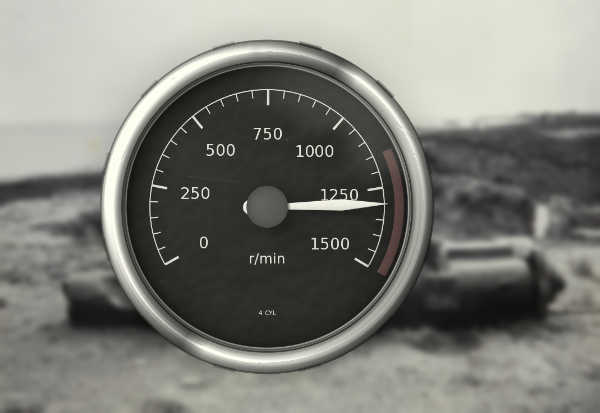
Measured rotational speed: **1300** rpm
